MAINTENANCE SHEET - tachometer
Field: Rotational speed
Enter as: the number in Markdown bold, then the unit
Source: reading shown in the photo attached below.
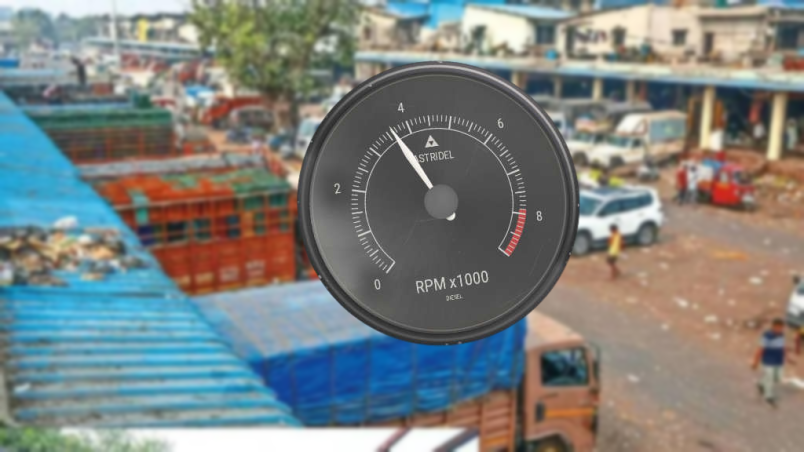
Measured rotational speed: **3600** rpm
